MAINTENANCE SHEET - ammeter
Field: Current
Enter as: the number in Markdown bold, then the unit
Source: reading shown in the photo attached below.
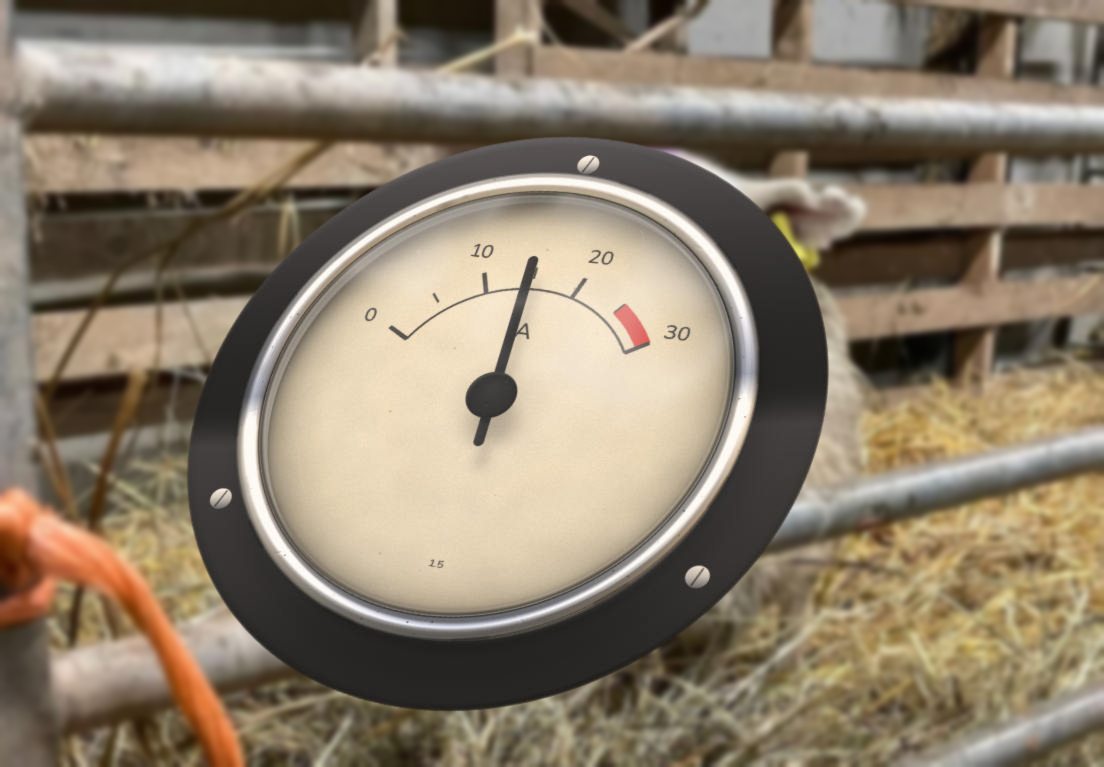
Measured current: **15** A
